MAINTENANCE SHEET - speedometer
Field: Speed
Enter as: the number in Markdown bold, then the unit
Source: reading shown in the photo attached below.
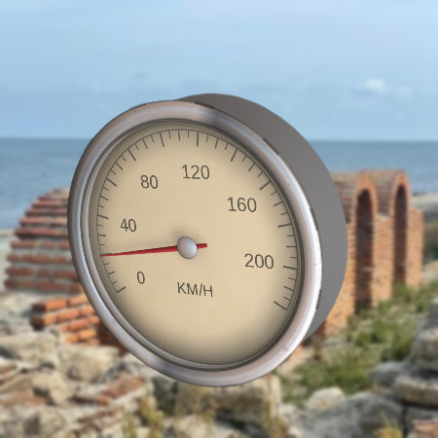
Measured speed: **20** km/h
